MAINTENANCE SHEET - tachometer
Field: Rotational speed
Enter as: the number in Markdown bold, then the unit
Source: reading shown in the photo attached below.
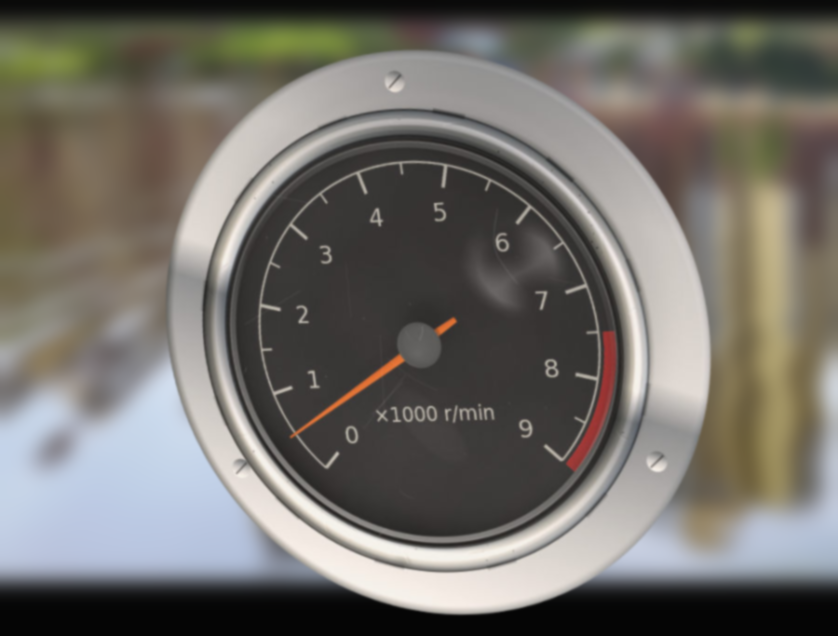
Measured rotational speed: **500** rpm
